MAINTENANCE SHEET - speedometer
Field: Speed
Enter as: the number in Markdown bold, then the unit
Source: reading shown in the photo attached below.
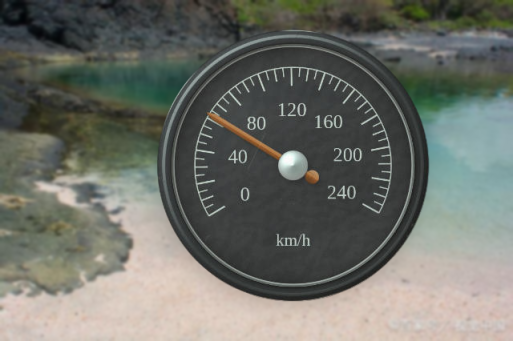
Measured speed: **62.5** km/h
